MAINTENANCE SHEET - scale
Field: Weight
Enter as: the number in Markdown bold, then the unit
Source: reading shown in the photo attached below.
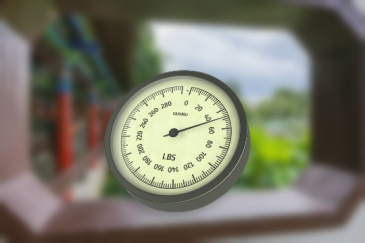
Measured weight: **50** lb
